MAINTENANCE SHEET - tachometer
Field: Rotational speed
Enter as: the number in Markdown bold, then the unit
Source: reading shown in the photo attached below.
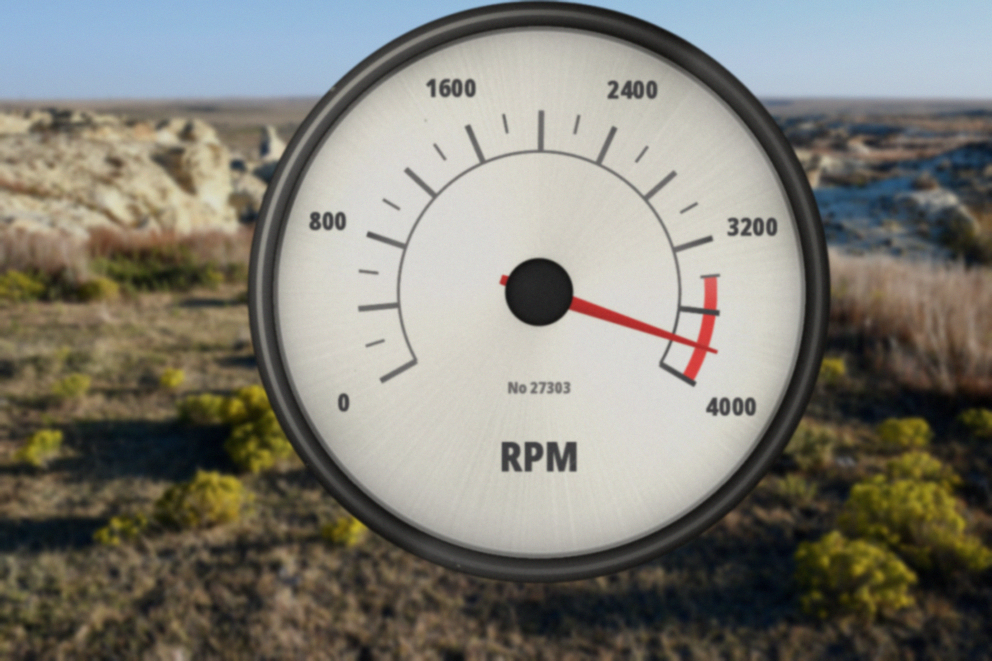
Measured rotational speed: **3800** rpm
